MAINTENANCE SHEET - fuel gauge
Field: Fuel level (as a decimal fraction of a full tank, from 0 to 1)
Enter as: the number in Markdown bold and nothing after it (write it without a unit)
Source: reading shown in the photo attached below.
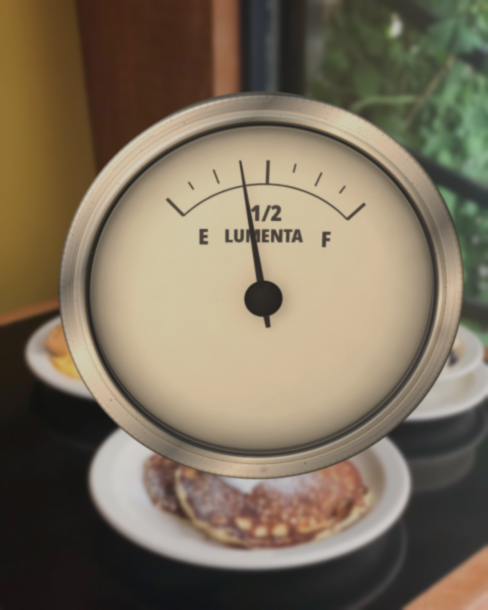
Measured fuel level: **0.375**
